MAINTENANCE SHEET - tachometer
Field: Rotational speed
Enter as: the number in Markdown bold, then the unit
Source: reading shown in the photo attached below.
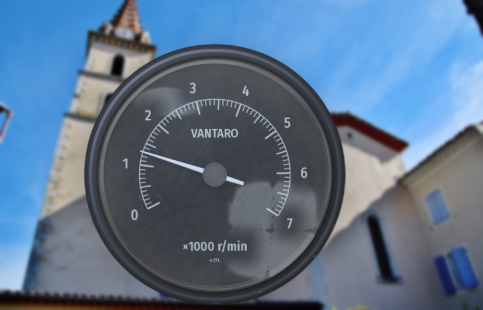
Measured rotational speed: **1300** rpm
